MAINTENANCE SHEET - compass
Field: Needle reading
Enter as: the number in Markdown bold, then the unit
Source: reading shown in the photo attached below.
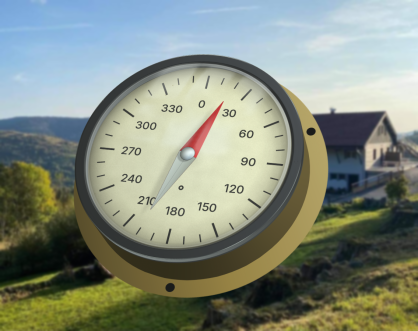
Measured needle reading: **20** °
